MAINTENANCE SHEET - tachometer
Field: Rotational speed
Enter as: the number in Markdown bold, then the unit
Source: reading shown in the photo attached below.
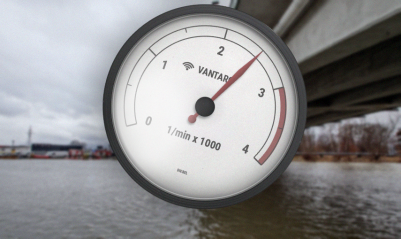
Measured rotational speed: **2500** rpm
